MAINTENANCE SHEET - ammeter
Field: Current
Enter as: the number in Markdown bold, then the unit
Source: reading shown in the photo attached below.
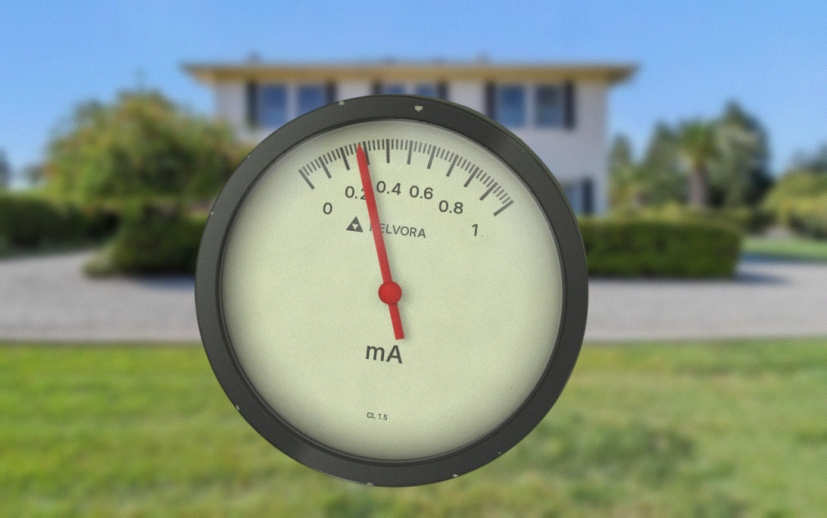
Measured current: **0.28** mA
